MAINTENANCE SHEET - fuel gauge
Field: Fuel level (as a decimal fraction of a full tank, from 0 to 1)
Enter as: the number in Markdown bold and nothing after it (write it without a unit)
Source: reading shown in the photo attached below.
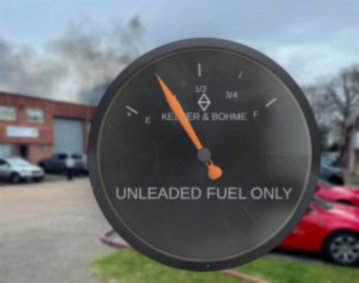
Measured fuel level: **0.25**
